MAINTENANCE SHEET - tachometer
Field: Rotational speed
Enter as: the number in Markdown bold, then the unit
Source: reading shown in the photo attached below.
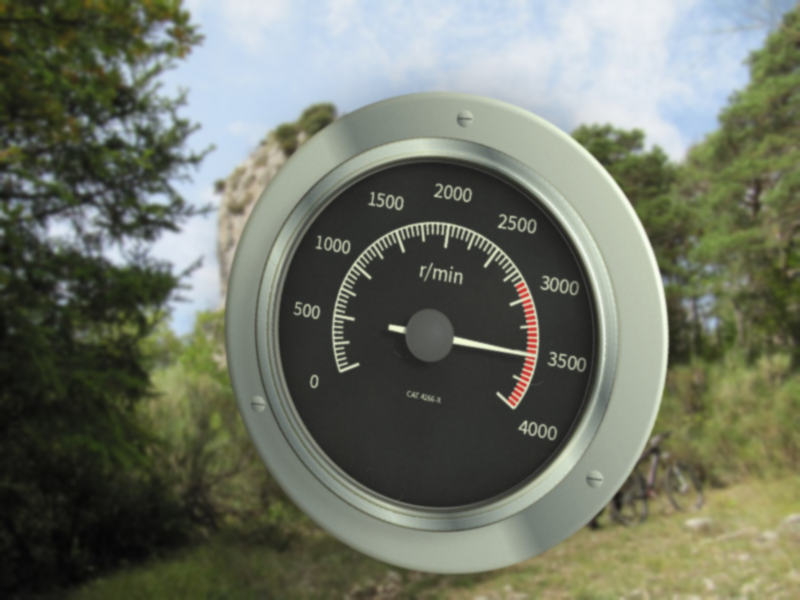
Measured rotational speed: **3500** rpm
